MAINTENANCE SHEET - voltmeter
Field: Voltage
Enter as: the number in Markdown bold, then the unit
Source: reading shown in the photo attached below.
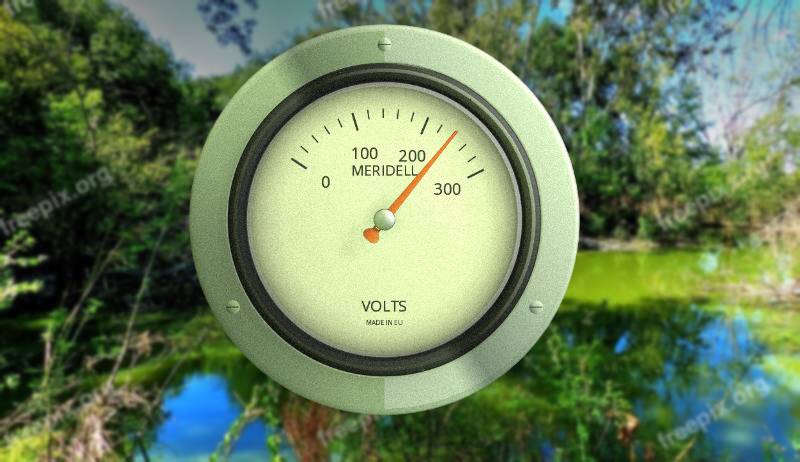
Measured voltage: **240** V
